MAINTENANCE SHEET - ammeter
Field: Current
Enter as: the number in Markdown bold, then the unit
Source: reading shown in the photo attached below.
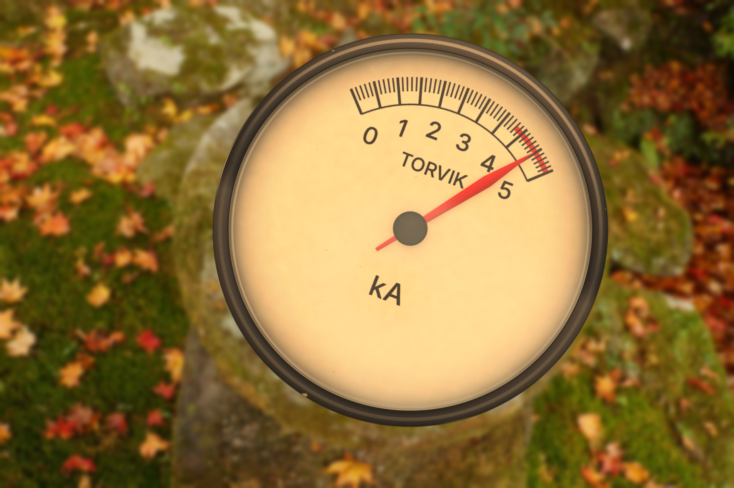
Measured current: **4.5** kA
